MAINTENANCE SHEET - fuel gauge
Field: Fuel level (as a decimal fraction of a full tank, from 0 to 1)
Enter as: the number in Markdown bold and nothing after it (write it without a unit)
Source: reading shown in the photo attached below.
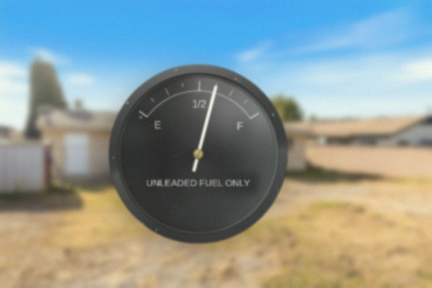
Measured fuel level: **0.625**
